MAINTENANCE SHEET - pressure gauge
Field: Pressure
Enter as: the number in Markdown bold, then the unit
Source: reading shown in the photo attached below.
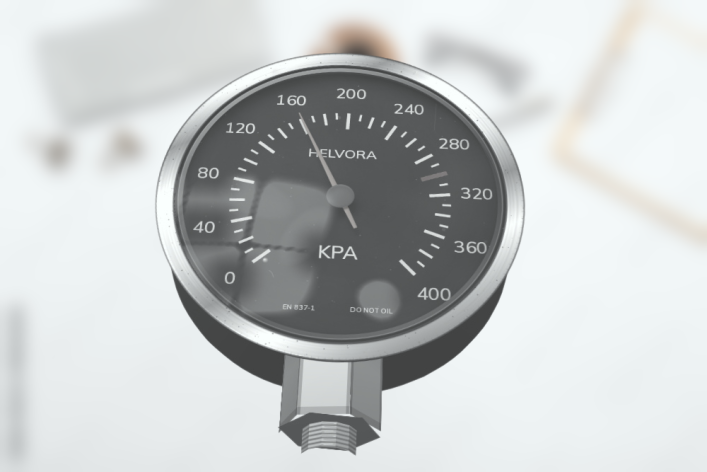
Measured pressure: **160** kPa
